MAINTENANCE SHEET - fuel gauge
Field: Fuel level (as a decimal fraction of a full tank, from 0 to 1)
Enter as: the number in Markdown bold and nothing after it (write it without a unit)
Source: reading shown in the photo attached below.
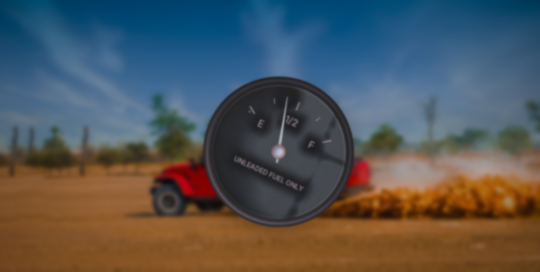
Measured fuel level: **0.375**
